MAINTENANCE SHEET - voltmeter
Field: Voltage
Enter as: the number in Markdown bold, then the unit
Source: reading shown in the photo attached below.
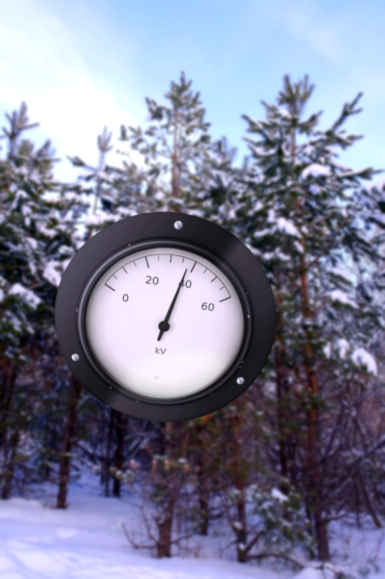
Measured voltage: **37.5** kV
